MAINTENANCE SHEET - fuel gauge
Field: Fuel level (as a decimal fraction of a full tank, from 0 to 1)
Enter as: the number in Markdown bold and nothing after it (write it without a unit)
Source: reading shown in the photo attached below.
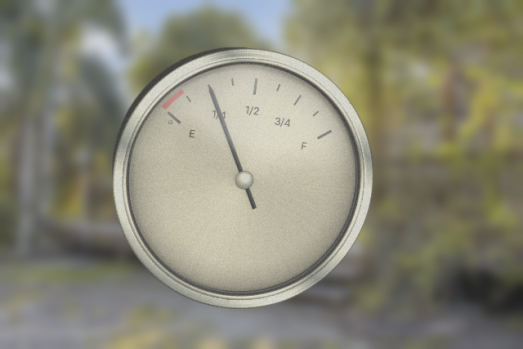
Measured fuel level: **0.25**
